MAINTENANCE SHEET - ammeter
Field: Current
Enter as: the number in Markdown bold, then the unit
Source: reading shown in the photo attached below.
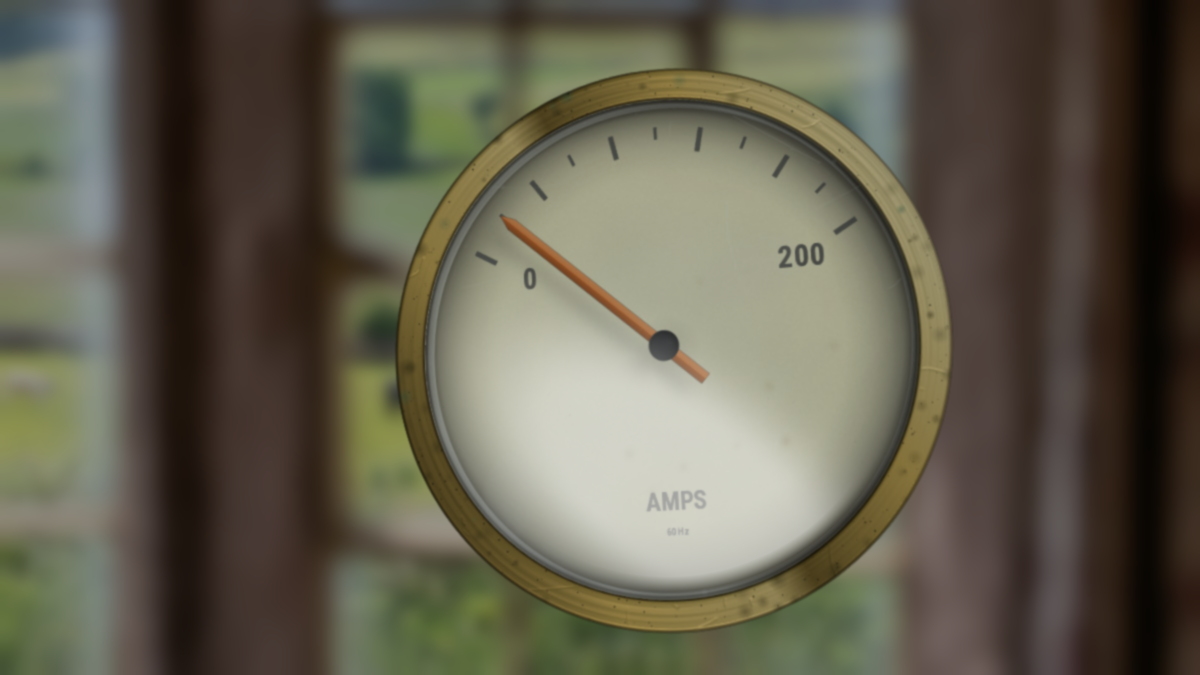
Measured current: **20** A
